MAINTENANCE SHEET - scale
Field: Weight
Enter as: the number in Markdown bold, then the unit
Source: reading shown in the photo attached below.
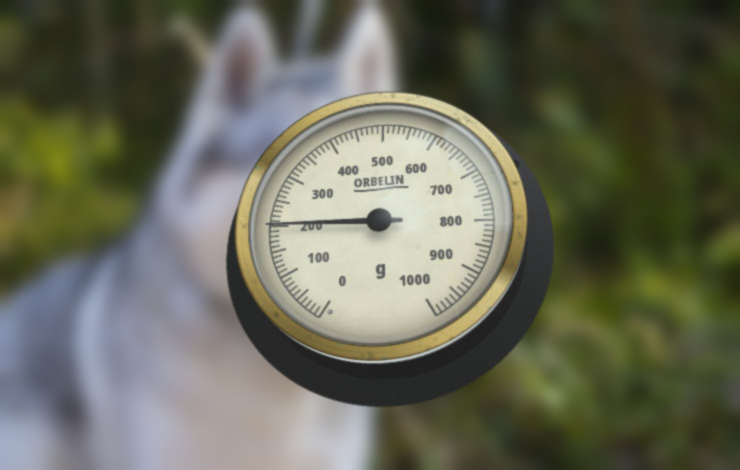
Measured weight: **200** g
